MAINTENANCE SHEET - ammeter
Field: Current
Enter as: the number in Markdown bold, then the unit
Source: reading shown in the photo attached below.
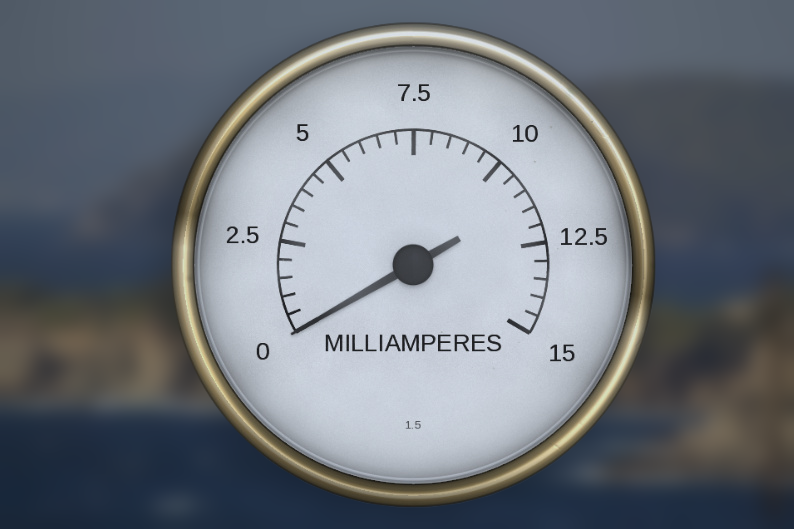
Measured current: **0** mA
